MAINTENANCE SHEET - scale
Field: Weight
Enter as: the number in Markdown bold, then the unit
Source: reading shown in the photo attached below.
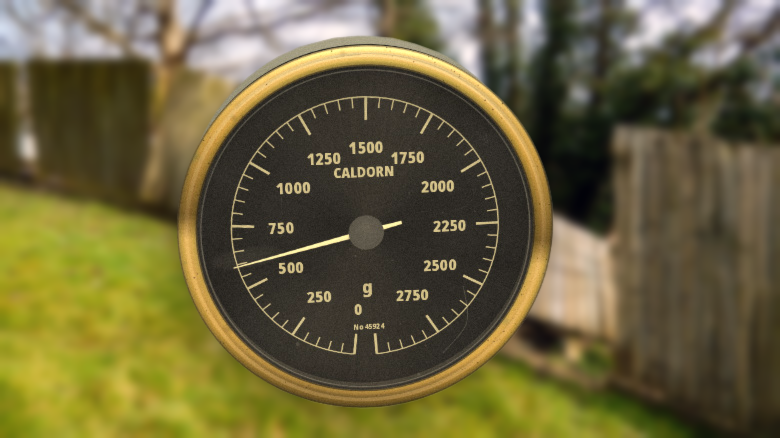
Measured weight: **600** g
